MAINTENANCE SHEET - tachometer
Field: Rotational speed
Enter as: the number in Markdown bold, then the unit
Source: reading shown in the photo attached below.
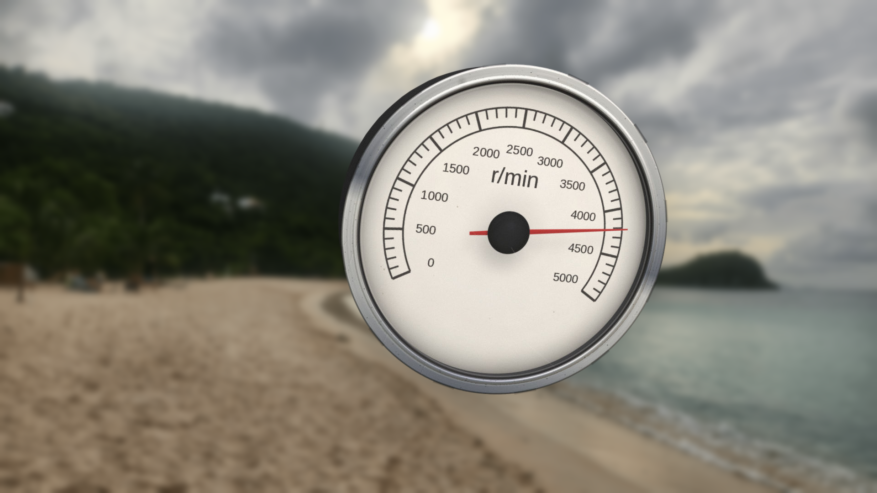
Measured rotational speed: **4200** rpm
